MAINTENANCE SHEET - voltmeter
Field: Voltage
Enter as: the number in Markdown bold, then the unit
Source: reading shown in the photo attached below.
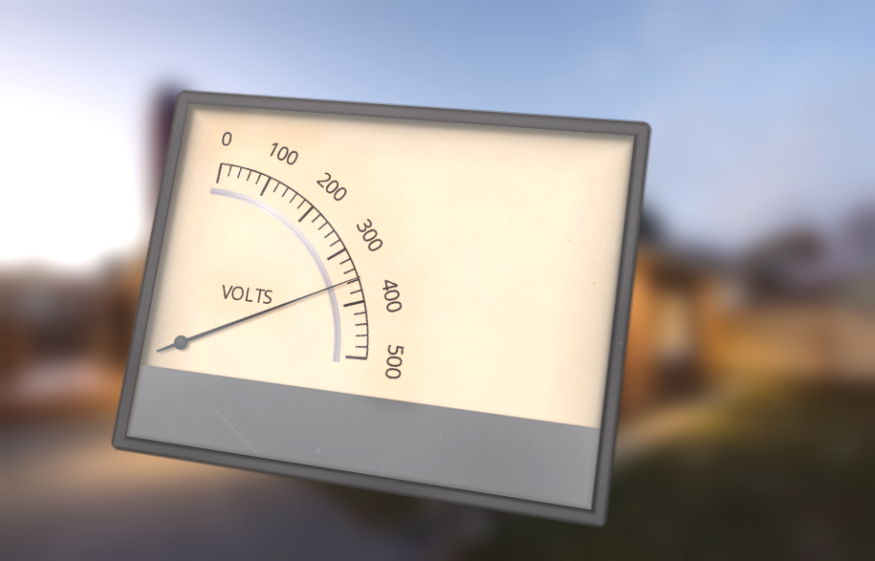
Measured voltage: **360** V
